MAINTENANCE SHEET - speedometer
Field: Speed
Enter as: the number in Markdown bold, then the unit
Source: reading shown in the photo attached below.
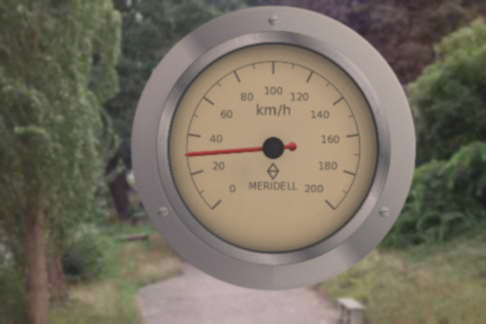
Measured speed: **30** km/h
